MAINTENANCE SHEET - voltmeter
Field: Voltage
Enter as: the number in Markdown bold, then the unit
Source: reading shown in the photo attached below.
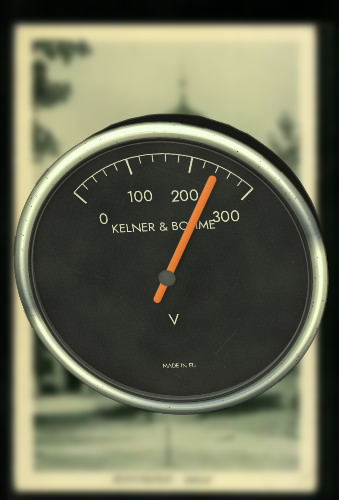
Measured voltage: **240** V
